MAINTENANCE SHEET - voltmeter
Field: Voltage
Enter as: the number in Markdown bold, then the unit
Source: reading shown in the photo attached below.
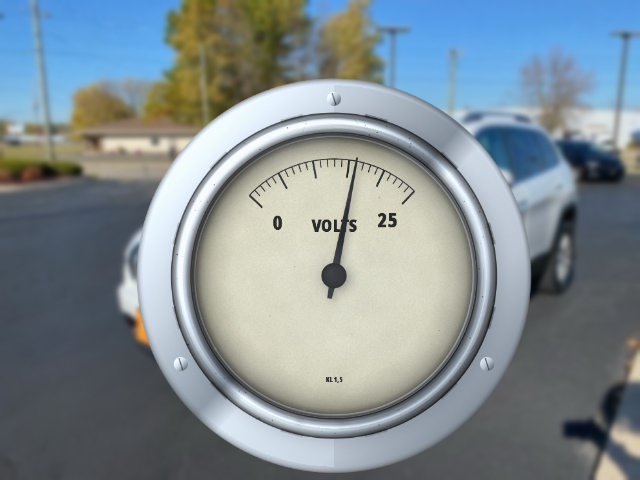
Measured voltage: **16** V
